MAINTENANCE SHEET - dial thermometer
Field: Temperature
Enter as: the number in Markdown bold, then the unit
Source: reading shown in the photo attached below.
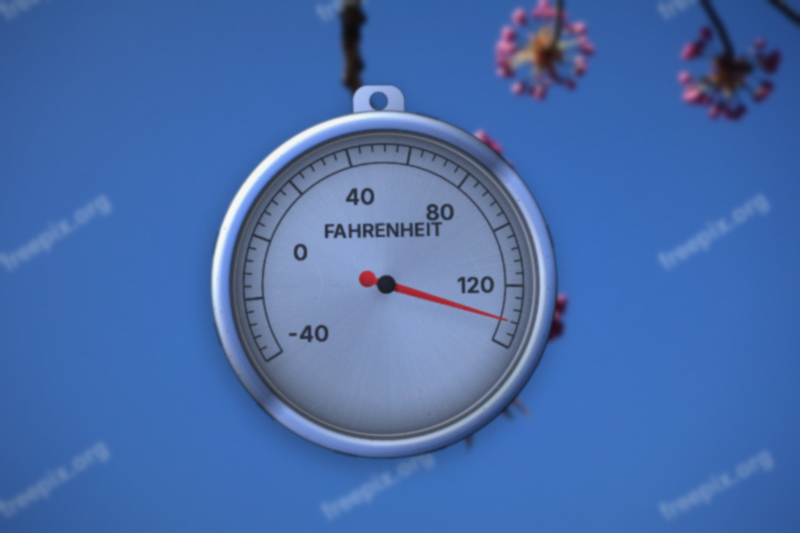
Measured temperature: **132** °F
